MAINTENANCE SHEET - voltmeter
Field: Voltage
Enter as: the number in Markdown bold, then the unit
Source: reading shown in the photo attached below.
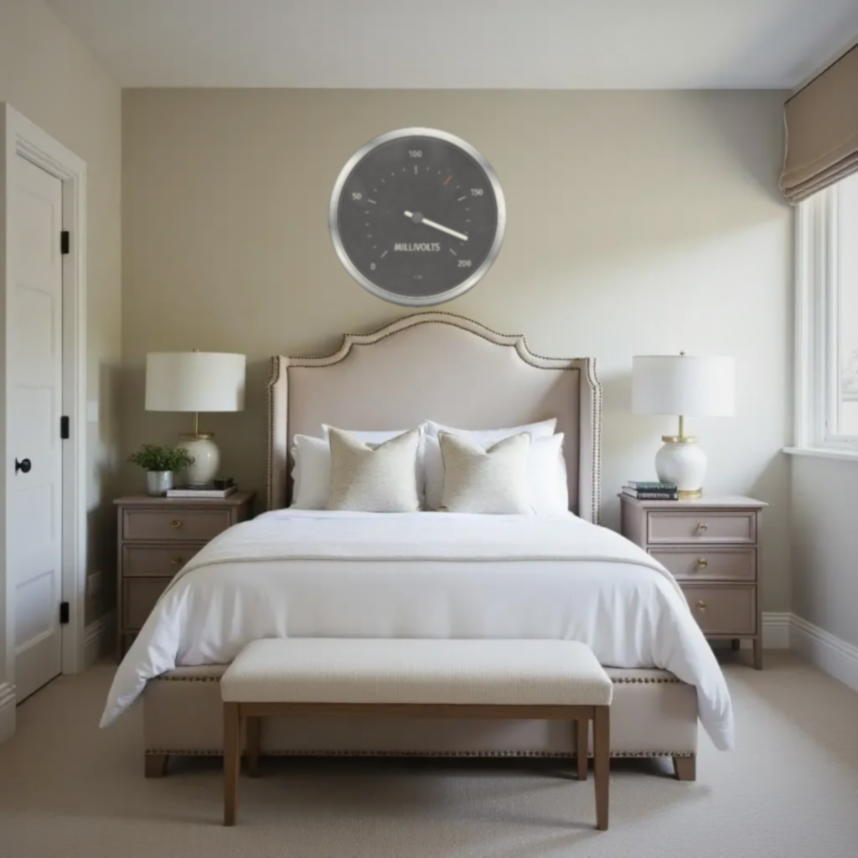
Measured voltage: **185** mV
